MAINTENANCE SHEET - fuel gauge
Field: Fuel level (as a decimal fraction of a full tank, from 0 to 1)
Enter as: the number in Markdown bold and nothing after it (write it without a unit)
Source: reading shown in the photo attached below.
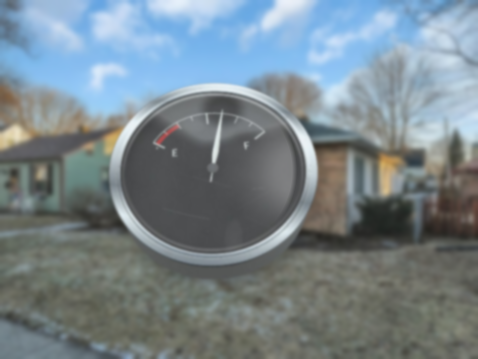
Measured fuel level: **0.625**
